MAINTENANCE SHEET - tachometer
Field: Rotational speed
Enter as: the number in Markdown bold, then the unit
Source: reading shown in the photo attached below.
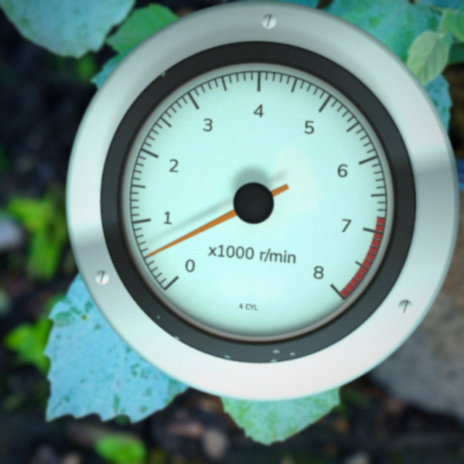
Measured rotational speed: **500** rpm
